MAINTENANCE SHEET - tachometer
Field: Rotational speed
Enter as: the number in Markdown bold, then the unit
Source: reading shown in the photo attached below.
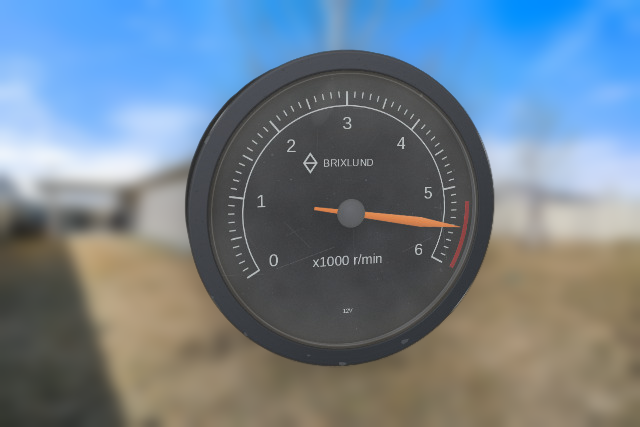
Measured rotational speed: **5500** rpm
